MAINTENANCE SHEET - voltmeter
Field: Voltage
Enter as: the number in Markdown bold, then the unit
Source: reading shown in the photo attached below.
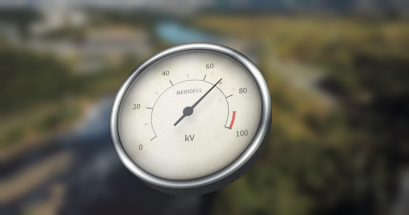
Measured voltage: **70** kV
